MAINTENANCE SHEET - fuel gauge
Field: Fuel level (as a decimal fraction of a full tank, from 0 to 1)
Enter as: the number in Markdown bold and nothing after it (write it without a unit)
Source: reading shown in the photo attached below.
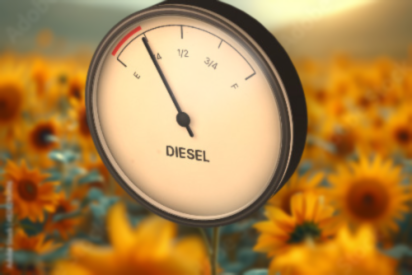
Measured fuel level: **0.25**
